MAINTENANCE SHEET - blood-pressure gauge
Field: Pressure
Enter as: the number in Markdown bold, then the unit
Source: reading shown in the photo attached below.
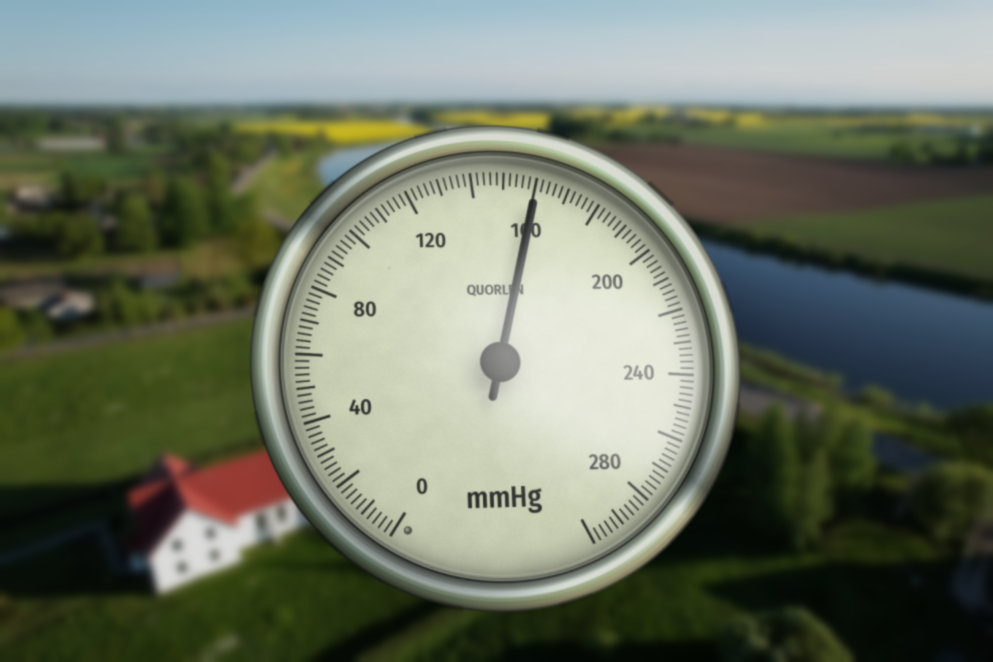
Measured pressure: **160** mmHg
